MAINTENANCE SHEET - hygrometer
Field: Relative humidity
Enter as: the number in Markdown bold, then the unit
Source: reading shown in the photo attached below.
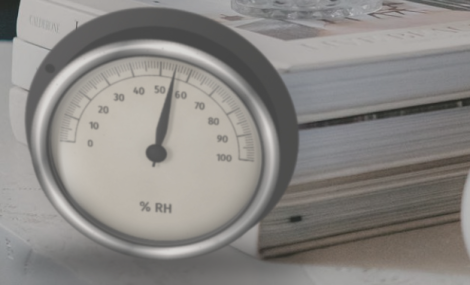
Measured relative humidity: **55** %
